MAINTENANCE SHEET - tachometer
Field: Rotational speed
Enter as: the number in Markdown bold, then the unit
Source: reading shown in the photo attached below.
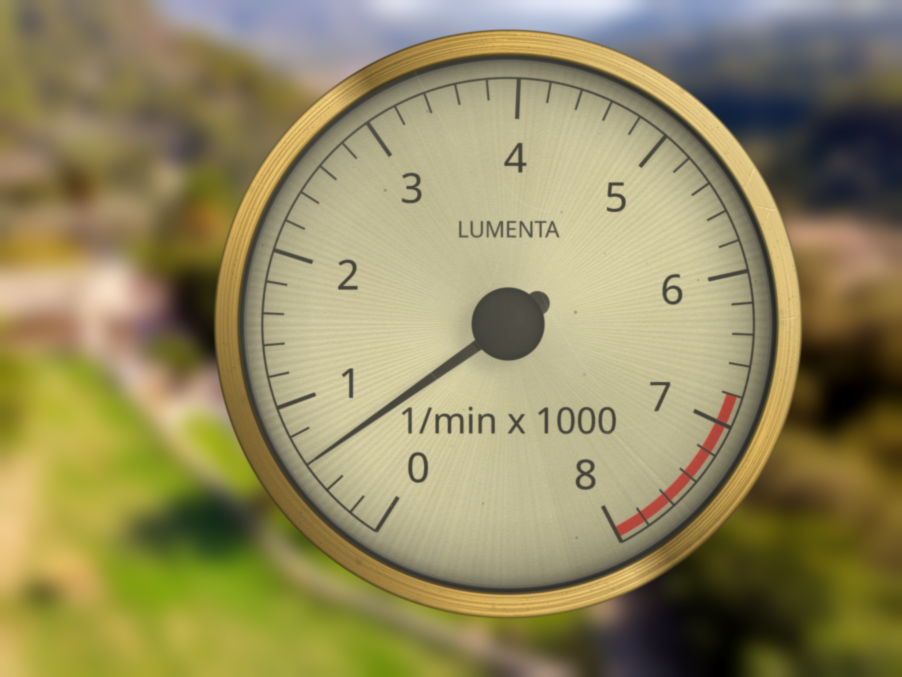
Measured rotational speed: **600** rpm
